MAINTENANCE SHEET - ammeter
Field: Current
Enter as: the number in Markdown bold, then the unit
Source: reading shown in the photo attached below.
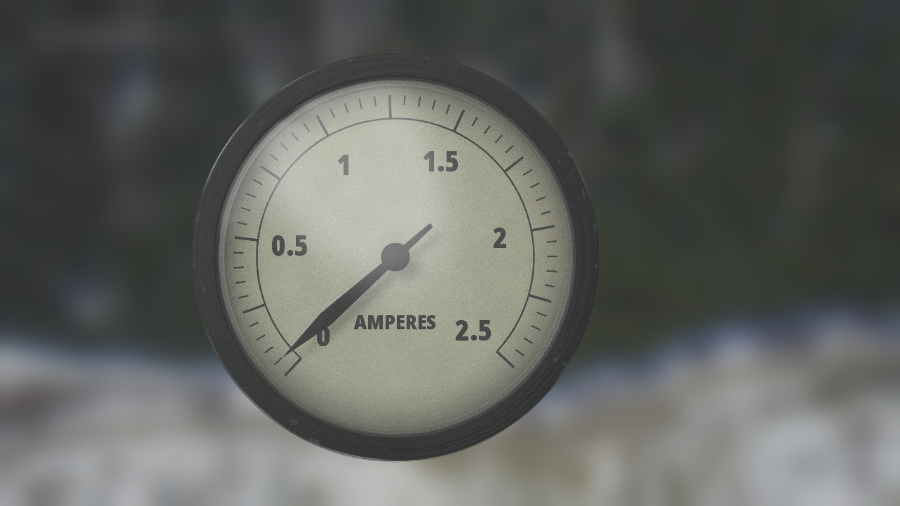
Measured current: **0.05** A
